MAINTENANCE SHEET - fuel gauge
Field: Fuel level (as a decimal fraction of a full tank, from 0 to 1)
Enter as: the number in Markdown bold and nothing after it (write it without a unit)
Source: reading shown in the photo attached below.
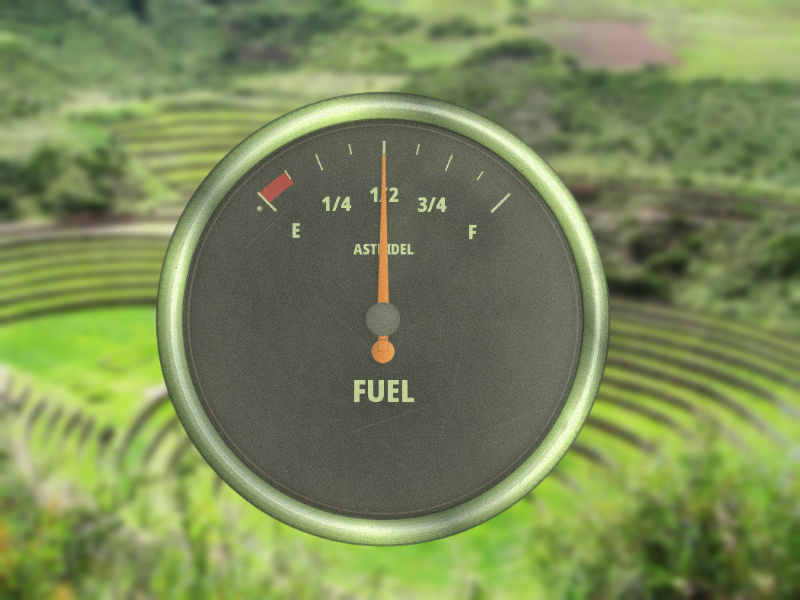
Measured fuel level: **0.5**
